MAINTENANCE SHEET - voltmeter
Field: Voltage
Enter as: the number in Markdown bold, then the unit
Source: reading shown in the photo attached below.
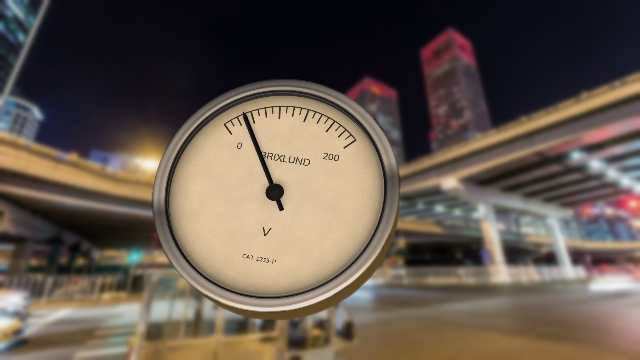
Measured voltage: **30** V
